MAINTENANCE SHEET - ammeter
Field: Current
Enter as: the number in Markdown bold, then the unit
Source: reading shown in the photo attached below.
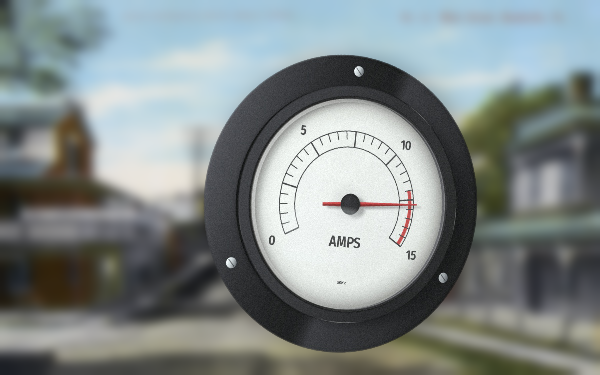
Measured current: **12.75** A
